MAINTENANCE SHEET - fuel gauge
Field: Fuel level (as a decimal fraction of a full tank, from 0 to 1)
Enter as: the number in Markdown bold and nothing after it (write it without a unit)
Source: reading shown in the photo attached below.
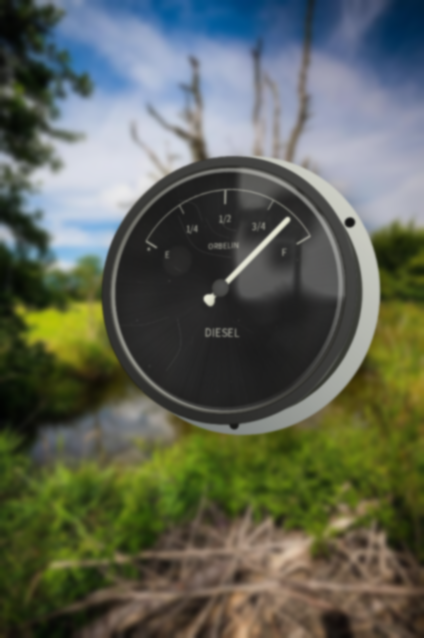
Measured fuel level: **0.875**
